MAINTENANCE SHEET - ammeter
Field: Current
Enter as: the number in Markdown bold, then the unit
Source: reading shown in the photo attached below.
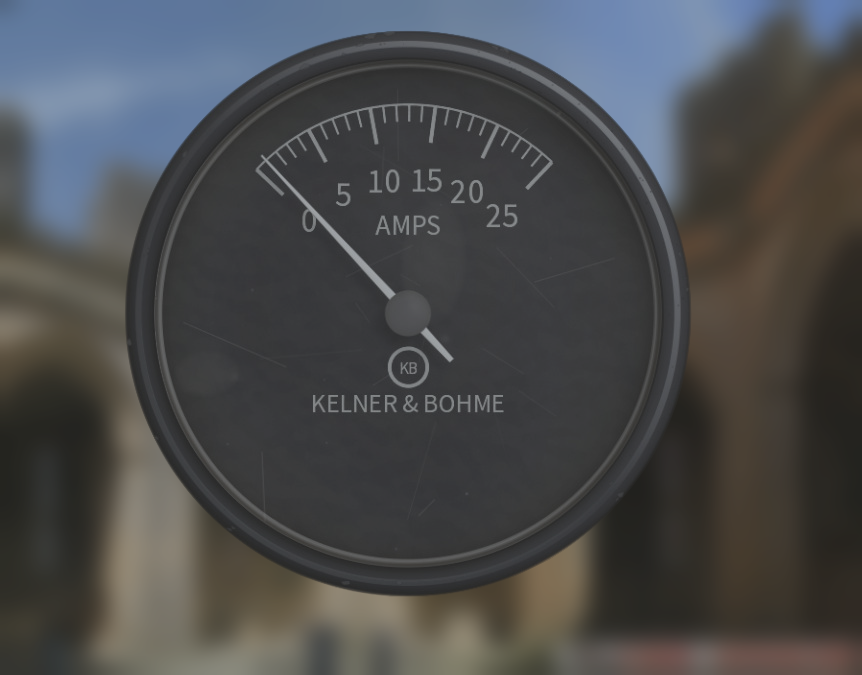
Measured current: **1** A
